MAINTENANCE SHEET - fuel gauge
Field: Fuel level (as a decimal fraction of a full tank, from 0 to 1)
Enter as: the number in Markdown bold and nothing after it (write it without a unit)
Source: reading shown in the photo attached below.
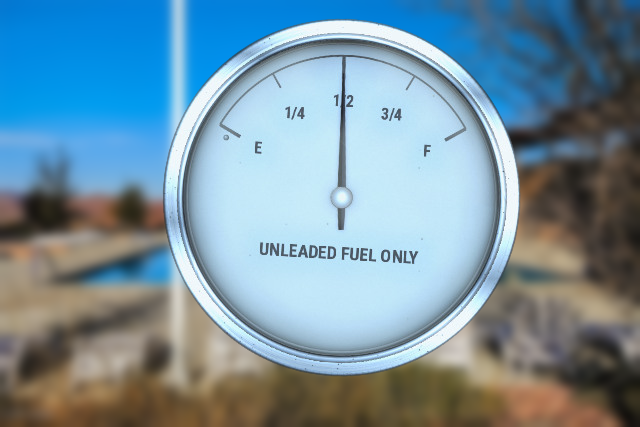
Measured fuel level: **0.5**
